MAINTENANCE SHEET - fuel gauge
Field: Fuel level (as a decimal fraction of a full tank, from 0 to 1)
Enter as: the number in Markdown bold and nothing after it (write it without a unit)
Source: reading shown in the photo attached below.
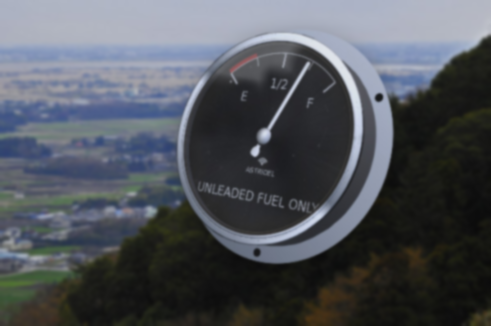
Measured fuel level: **0.75**
